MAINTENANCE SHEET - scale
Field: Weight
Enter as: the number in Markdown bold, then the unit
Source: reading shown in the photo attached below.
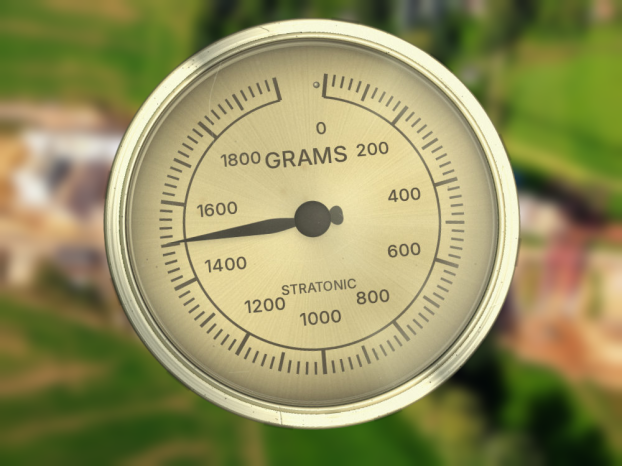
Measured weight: **1500** g
